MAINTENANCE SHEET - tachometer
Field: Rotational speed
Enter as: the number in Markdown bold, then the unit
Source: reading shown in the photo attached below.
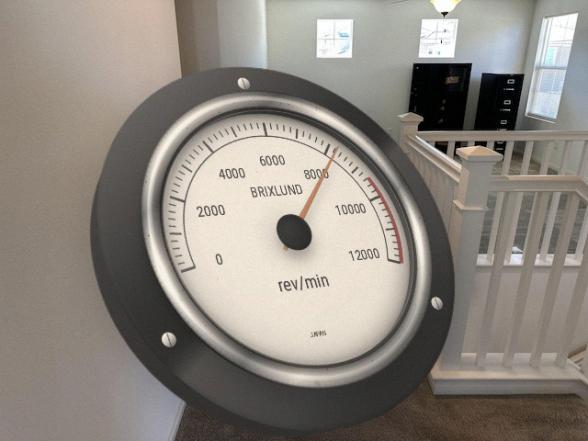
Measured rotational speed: **8200** rpm
